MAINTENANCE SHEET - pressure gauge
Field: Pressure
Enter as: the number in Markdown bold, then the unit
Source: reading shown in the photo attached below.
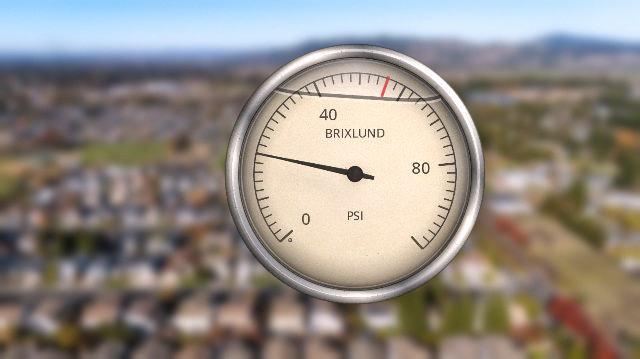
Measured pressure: **20** psi
